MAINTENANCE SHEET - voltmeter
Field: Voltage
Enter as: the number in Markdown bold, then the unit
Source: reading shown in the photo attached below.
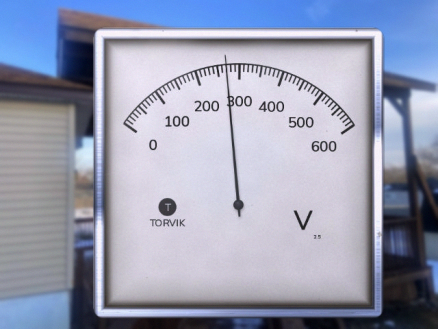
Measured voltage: **270** V
